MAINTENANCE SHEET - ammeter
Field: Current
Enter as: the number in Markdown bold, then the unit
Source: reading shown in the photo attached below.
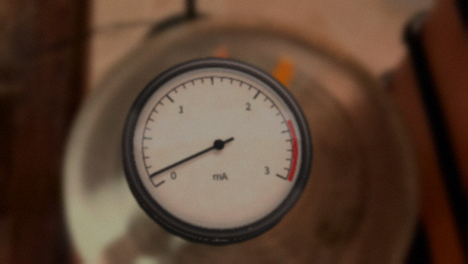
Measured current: **0.1** mA
